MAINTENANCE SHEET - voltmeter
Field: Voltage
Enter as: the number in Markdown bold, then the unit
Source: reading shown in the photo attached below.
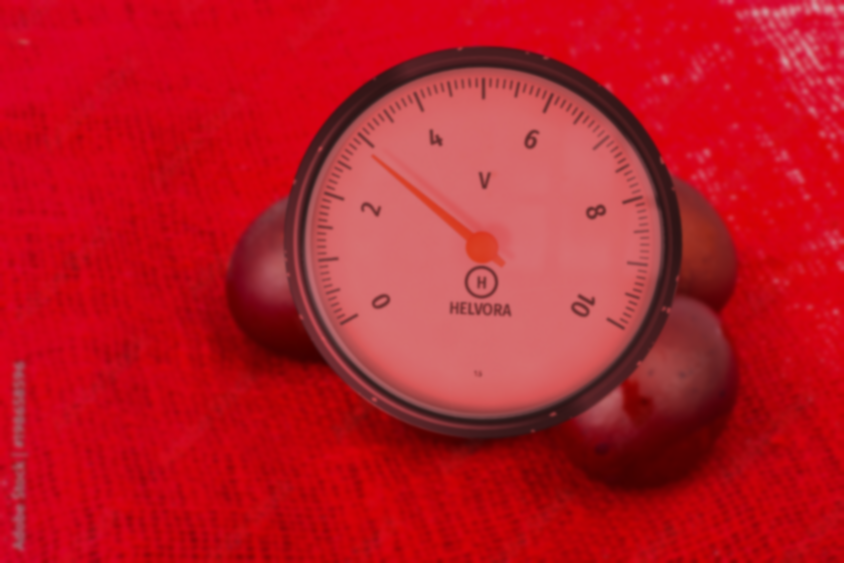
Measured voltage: **2.9** V
